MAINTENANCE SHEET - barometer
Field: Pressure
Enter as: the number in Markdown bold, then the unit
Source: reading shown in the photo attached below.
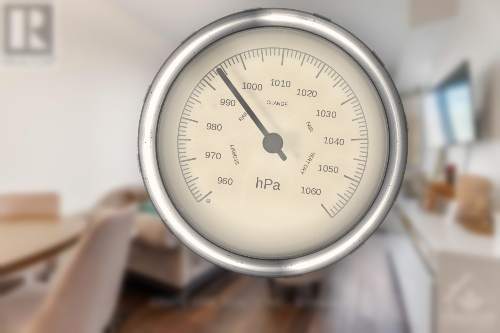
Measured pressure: **994** hPa
